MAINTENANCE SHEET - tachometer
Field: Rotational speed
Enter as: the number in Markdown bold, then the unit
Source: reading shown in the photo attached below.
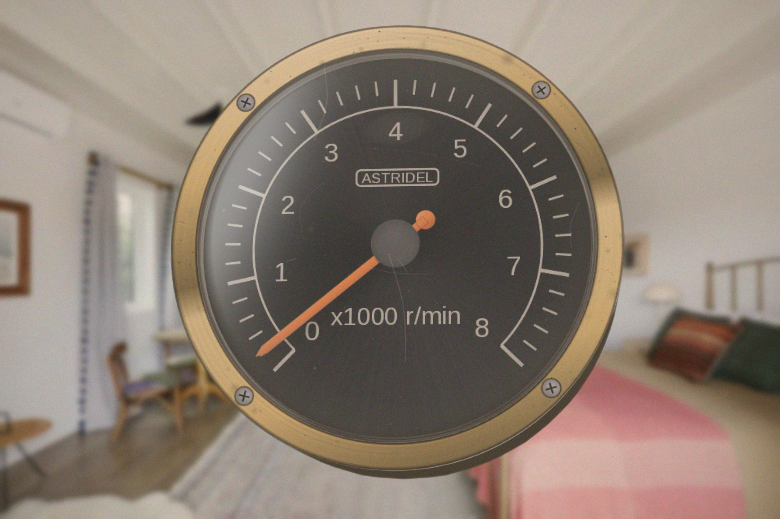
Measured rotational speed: **200** rpm
